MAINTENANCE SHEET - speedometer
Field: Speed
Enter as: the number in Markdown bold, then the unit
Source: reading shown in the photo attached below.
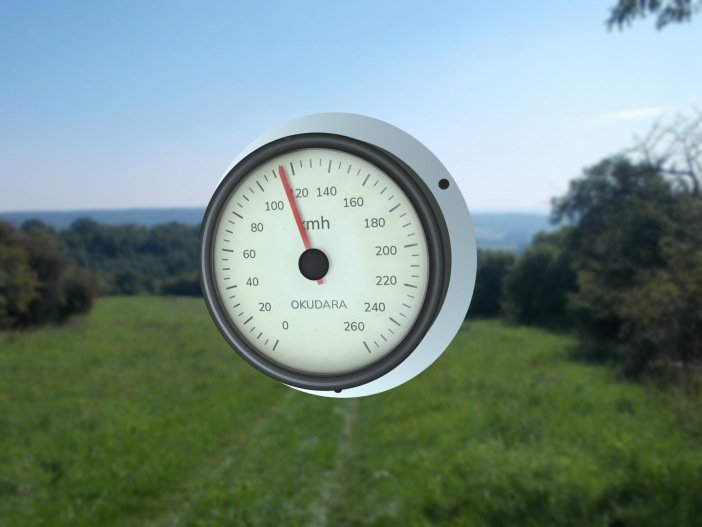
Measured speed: **115** km/h
